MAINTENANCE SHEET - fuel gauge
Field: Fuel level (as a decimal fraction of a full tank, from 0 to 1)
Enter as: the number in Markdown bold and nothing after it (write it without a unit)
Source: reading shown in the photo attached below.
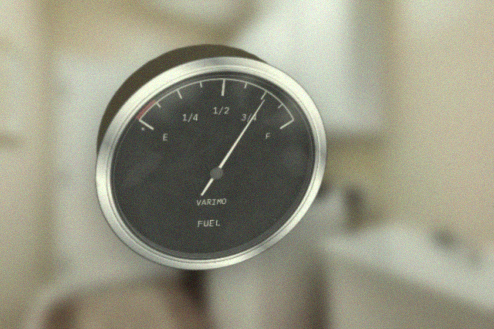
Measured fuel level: **0.75**
